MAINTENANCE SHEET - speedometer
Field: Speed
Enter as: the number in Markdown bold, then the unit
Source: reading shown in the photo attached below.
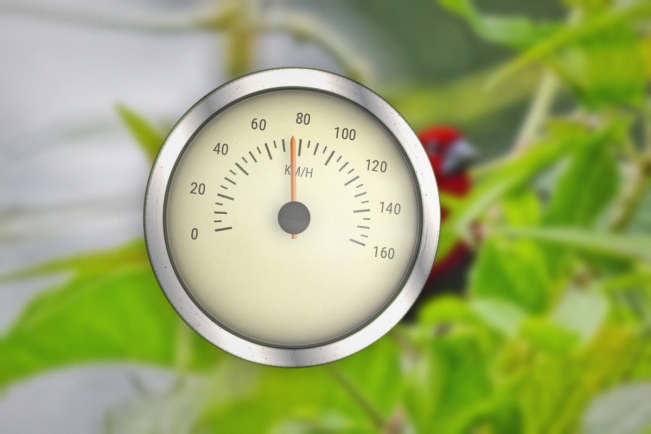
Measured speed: **75** km/h
